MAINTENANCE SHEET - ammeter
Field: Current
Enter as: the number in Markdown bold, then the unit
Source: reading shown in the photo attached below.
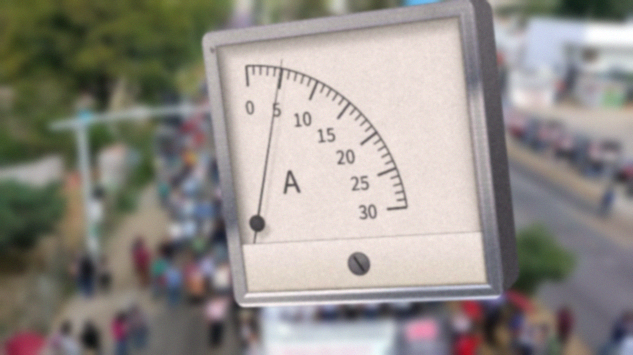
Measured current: **5** A
